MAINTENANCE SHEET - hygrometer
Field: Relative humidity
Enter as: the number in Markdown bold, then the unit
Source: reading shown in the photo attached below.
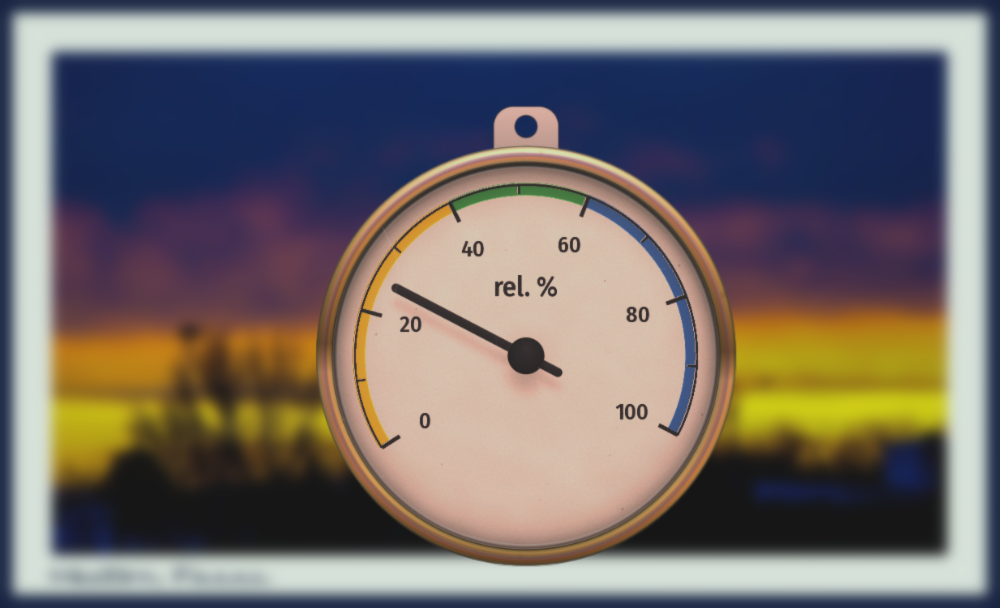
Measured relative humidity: **25** %
